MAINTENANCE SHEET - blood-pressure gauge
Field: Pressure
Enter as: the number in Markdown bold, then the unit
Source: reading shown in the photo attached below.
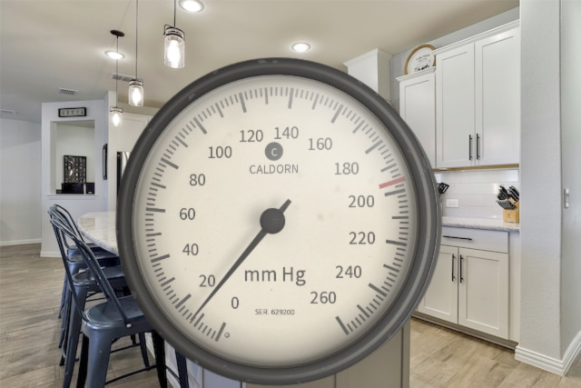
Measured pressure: **12** mmHg
